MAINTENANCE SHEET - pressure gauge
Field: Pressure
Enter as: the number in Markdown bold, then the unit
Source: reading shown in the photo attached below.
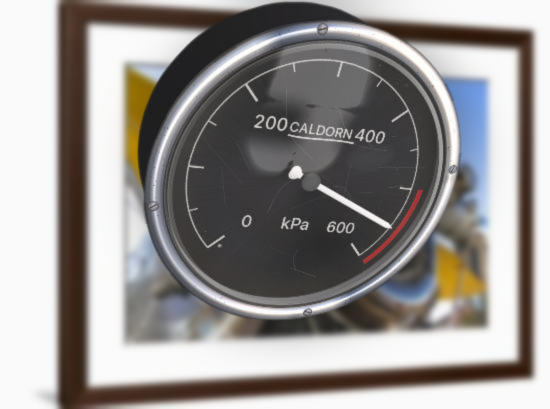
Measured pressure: **550** kPa
